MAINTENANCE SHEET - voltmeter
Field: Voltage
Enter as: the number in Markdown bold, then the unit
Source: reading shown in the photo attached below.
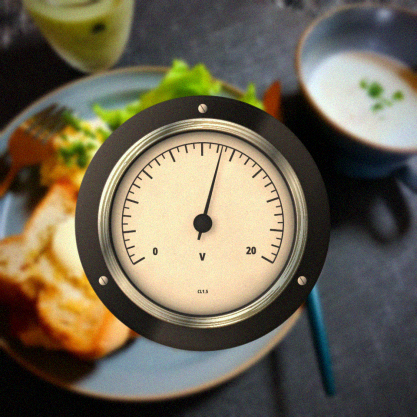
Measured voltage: **11.25** V
